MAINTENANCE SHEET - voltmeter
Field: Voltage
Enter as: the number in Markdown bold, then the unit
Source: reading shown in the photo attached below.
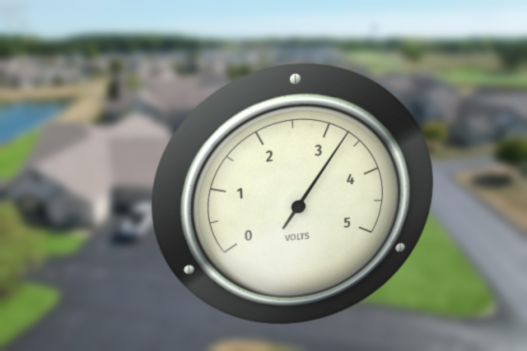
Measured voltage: **3.25** V
